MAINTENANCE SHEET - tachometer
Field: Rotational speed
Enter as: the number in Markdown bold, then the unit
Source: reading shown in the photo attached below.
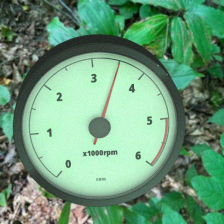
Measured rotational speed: **3500** rpm
